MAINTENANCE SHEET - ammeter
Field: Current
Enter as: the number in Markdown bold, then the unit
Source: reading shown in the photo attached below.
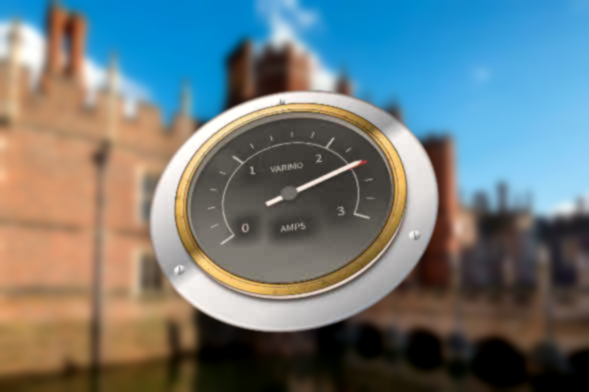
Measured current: **2.4** A
